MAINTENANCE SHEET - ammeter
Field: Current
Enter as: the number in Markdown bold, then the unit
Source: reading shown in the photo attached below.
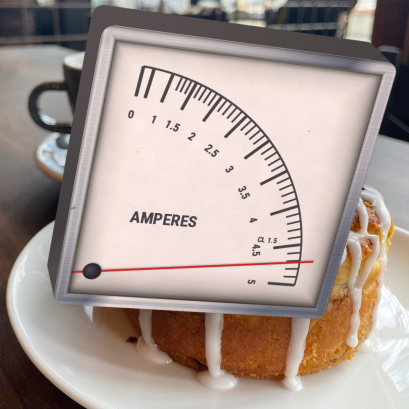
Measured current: **4.7** A
